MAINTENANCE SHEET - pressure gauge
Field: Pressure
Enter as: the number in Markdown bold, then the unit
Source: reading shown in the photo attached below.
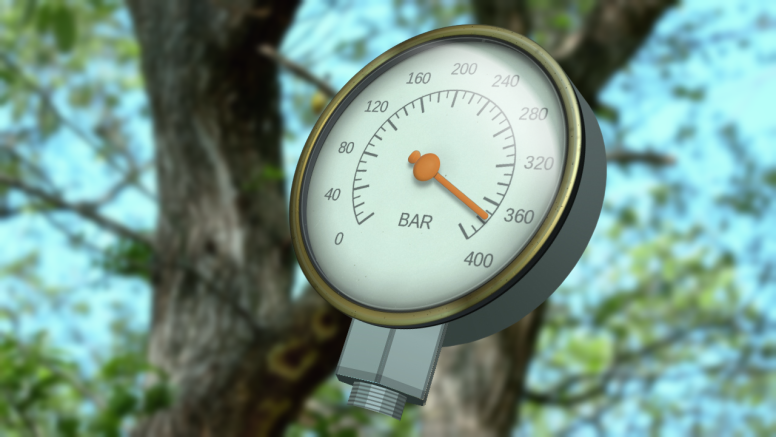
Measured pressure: **375** bar
